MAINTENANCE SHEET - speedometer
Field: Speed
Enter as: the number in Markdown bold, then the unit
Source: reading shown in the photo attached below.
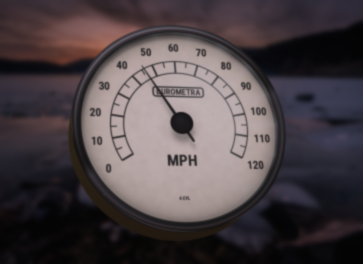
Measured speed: **45** mph
